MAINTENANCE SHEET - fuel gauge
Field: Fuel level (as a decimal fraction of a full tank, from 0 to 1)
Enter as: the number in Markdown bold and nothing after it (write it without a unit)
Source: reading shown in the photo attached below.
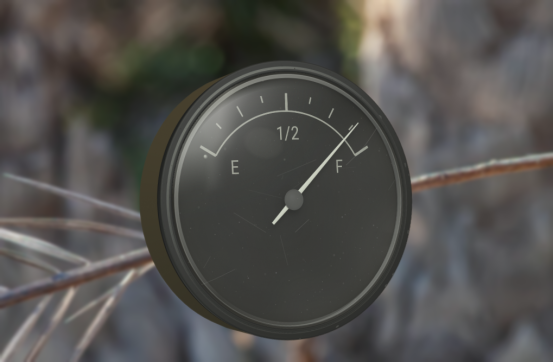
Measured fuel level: **0.875**
